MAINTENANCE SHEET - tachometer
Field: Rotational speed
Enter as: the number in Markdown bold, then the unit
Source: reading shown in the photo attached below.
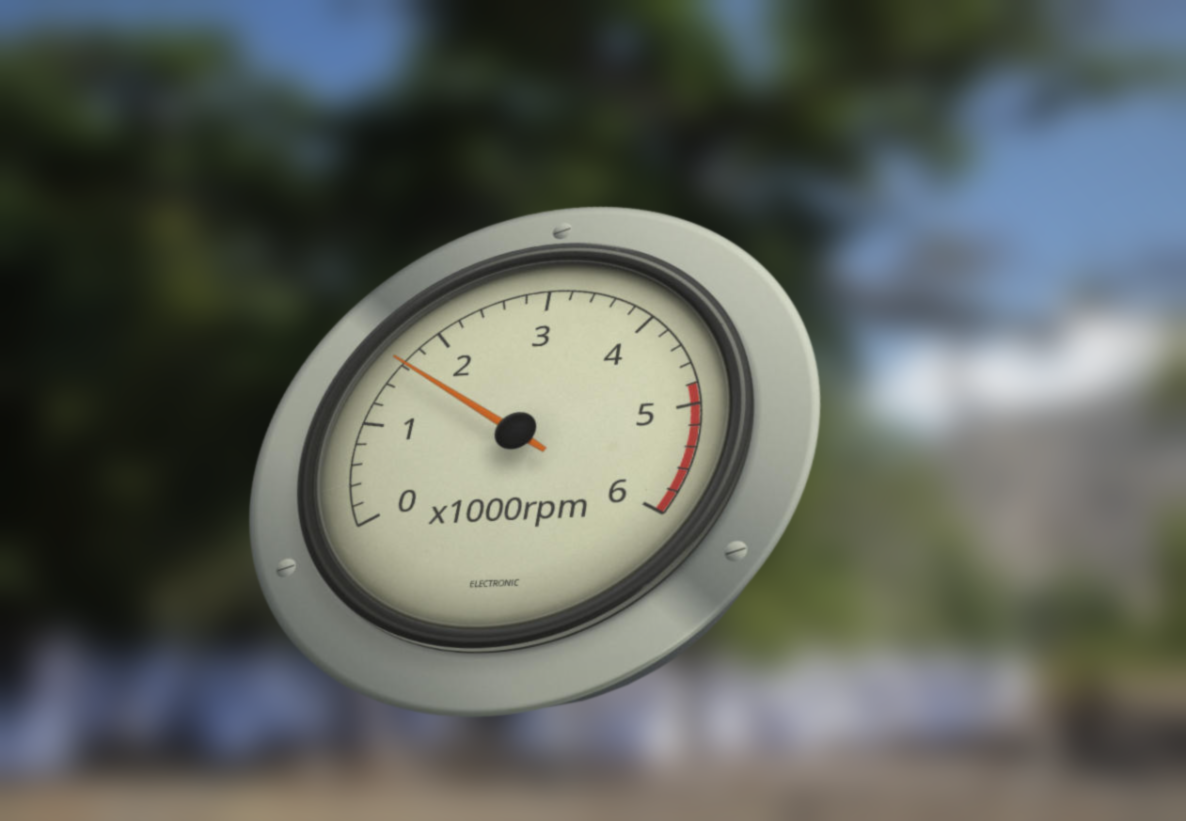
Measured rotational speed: **1600** rpm
